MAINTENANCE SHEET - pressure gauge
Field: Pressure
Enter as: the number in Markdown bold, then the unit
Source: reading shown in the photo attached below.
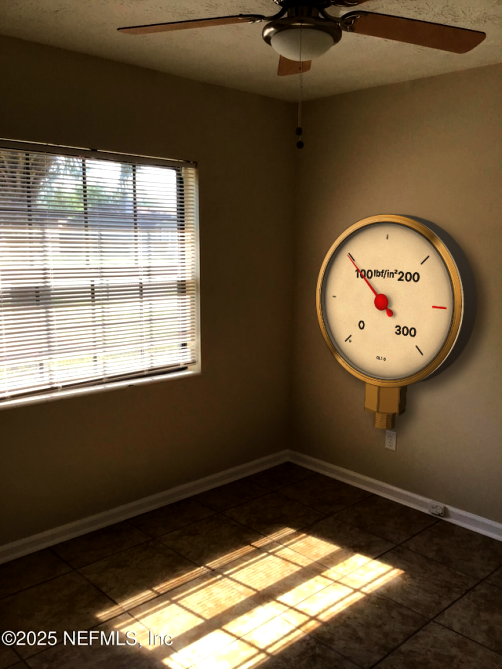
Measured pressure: **100** psi
